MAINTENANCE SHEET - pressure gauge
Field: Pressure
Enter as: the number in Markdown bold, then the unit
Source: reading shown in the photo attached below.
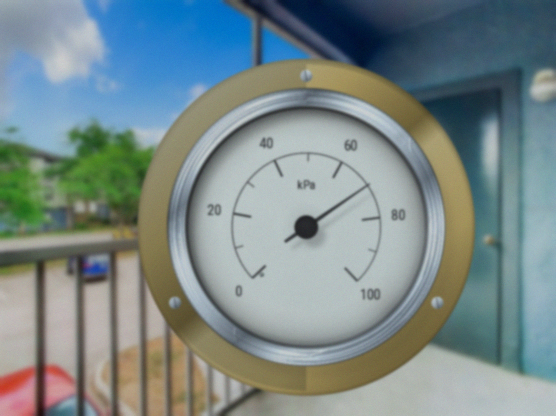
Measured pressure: **70** kPa
